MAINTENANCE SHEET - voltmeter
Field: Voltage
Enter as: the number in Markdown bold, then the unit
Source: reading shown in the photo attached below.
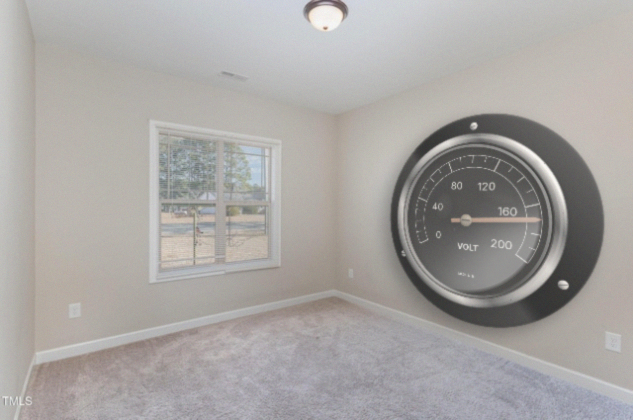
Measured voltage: **170** V
